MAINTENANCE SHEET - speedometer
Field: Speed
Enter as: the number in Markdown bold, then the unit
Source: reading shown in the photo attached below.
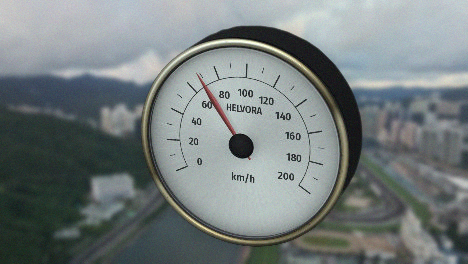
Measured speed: **70** km/h
